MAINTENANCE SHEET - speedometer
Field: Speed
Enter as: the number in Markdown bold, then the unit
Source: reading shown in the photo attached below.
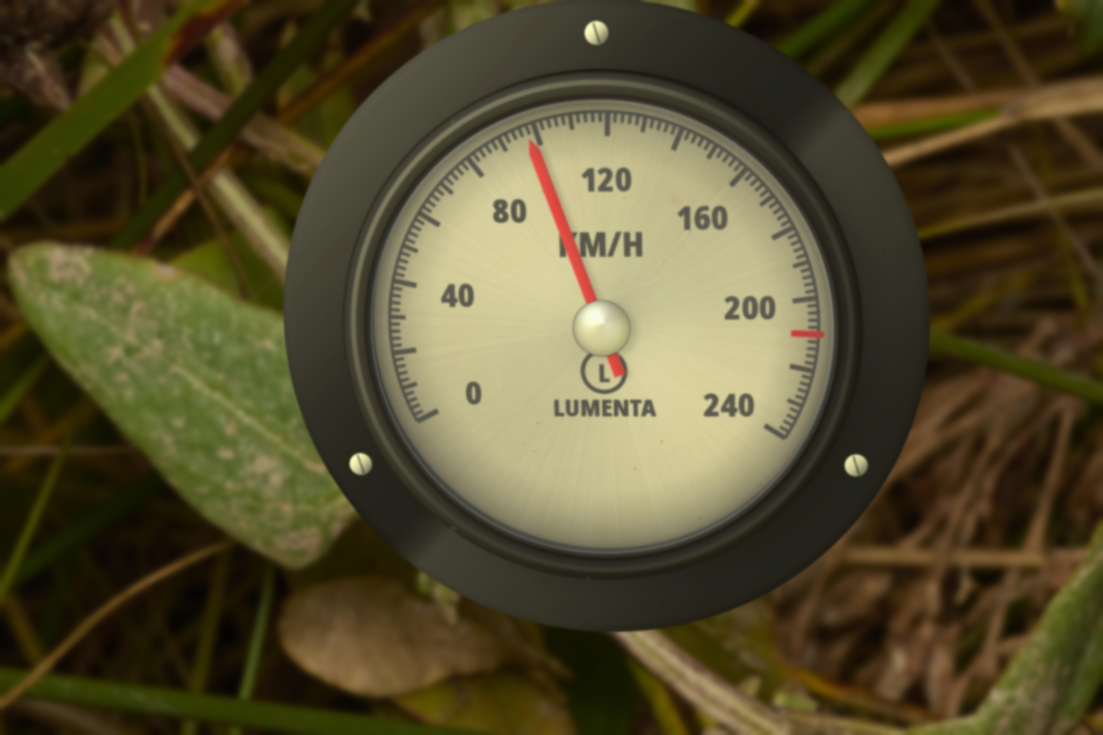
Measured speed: **98** km/h
